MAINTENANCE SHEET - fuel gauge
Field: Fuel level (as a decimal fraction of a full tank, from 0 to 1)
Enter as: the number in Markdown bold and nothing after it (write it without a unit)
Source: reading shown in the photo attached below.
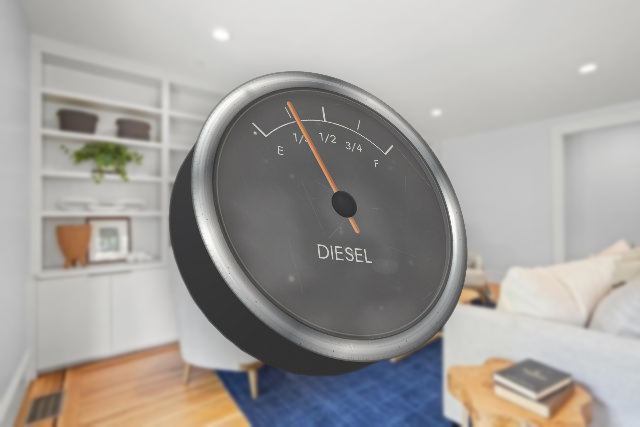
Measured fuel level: **0.25**
